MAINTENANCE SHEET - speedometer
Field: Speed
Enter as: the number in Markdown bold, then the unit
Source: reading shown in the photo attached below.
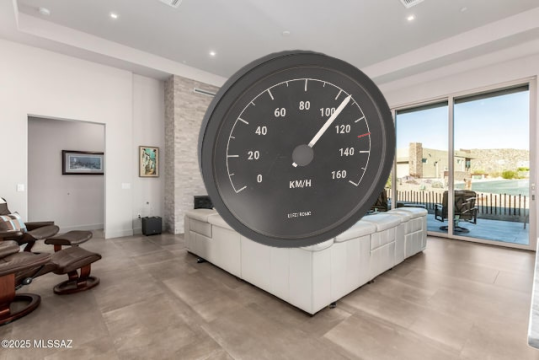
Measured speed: **105** km/h
